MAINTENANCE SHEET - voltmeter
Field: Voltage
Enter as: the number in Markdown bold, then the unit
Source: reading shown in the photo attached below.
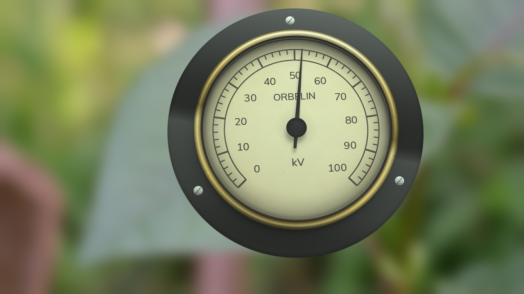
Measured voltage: **52** kV
